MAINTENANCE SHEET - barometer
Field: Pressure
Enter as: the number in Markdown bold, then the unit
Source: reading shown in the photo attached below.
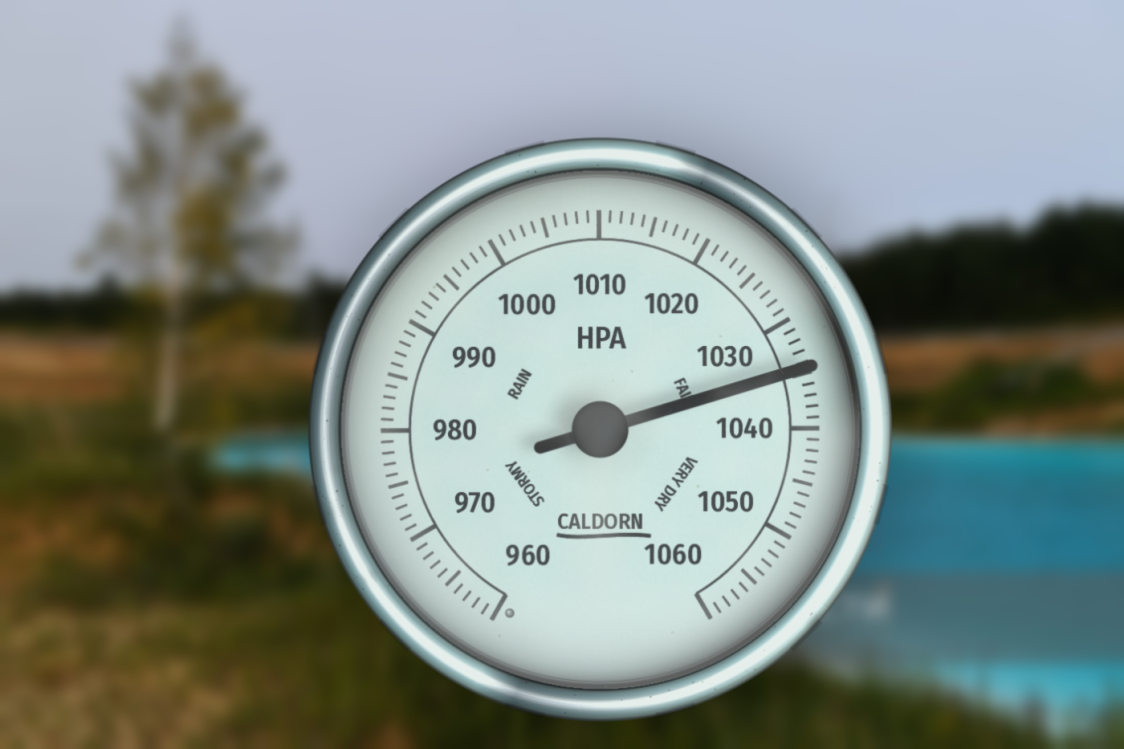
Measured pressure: **1034.5** hPa
